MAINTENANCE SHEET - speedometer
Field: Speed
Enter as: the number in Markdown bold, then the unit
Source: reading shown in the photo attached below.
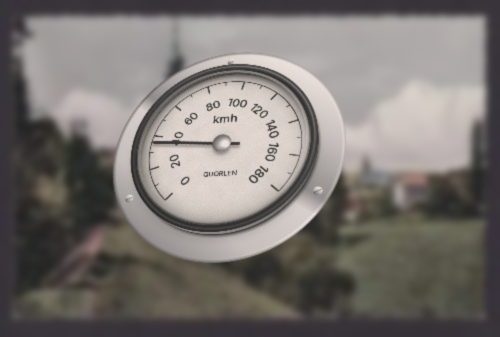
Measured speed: **35** km/h
